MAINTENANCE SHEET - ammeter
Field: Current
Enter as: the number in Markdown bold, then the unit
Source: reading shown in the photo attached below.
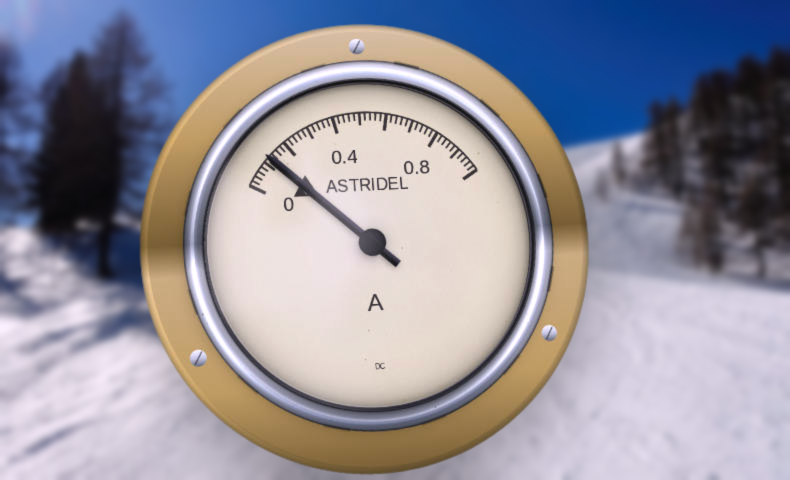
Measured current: **0.12** A
